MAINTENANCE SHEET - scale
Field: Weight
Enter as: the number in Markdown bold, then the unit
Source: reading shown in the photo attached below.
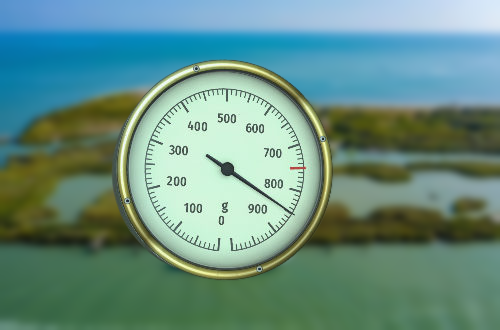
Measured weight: **850** g
